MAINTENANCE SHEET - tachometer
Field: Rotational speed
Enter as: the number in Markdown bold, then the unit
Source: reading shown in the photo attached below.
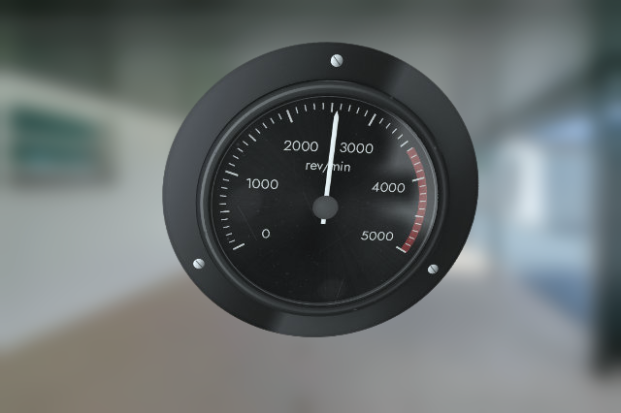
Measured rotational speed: **2550** rpm
